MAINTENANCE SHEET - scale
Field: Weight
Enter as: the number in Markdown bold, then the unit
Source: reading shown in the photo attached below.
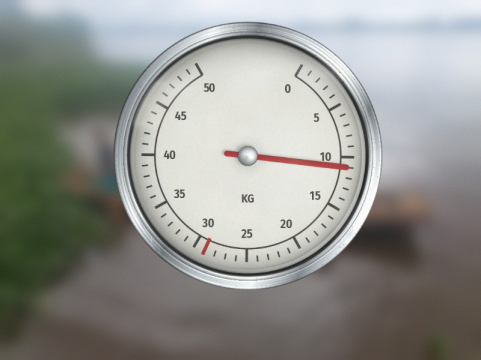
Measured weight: **11** kg
